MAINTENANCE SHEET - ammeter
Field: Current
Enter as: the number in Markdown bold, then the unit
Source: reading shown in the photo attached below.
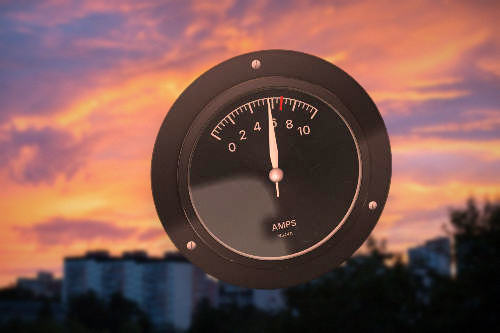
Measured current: **5.6** A
